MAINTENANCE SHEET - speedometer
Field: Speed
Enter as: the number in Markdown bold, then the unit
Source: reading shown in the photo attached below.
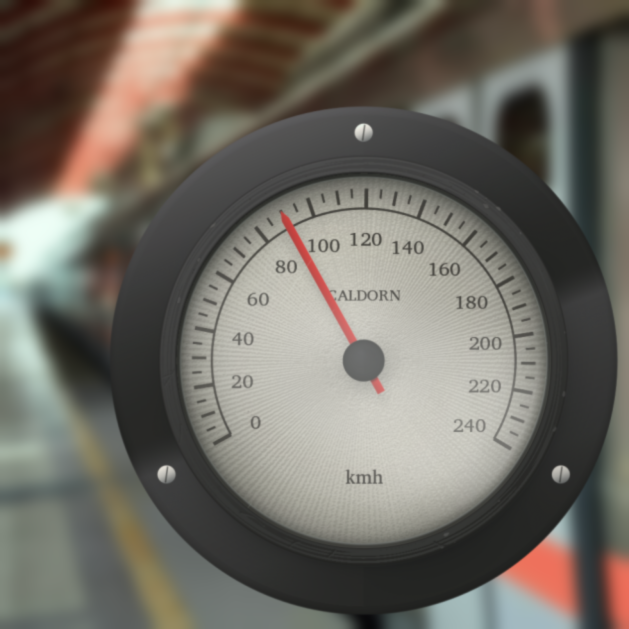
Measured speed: **90** km/h
